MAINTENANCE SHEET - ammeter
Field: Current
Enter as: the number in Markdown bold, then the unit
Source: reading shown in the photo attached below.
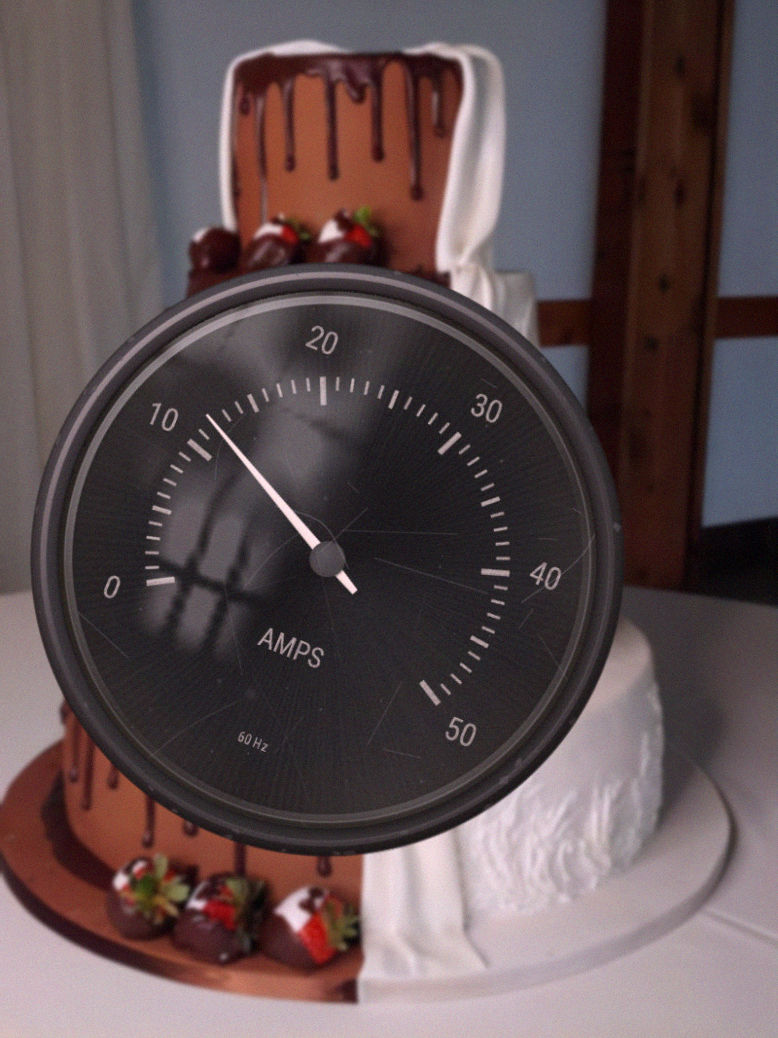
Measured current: **12** A
